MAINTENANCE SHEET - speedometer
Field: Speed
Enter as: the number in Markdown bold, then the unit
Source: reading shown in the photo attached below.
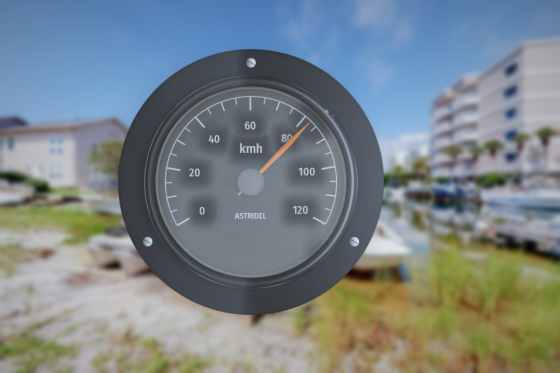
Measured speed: **82.5** km/h
